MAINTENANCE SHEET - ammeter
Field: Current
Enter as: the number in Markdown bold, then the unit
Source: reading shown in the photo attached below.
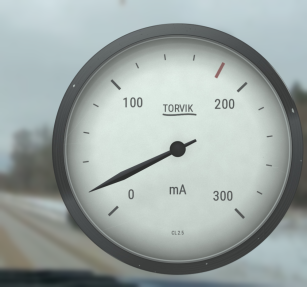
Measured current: **20** mA
